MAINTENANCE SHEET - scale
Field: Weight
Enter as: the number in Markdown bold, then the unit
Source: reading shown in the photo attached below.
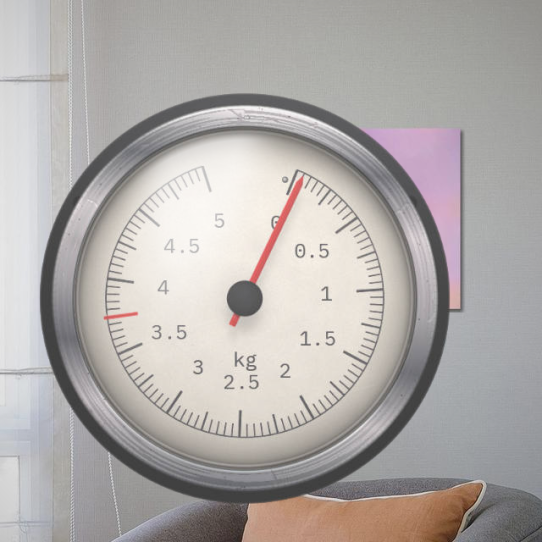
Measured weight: **0.05** kg
